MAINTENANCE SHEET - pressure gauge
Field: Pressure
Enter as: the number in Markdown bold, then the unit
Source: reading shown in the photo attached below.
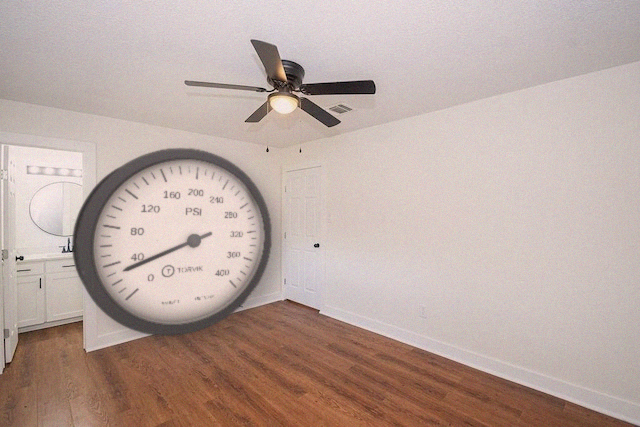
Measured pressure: **30** psi
